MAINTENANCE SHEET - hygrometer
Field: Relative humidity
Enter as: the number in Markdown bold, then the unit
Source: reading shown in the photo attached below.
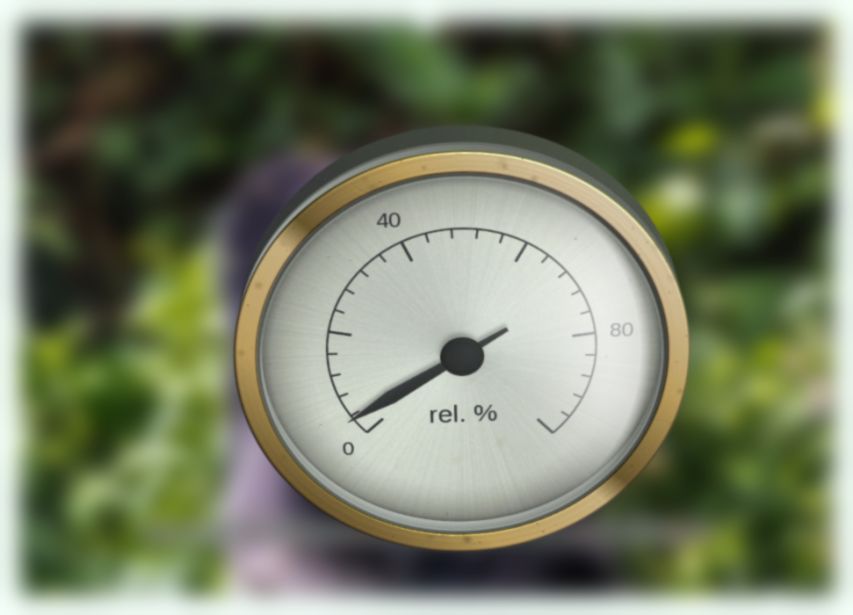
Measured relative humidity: **4** %
